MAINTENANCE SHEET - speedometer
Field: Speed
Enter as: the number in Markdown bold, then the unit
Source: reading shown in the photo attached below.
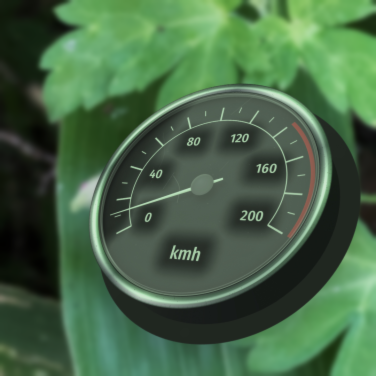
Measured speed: **10** km/h
